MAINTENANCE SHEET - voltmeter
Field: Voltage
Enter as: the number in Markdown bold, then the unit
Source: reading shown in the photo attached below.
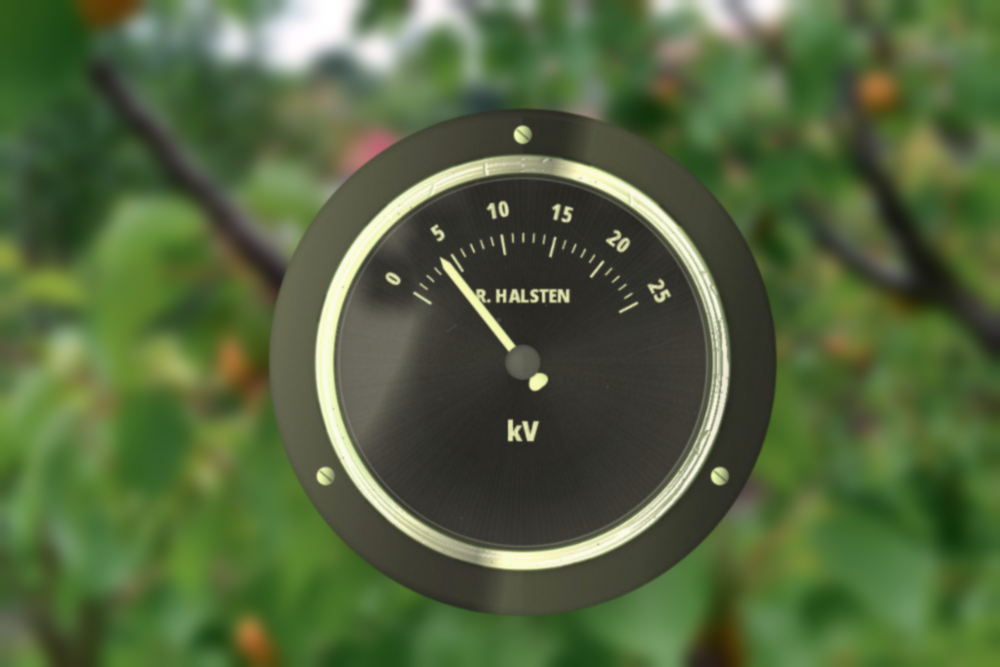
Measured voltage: **4** kV
